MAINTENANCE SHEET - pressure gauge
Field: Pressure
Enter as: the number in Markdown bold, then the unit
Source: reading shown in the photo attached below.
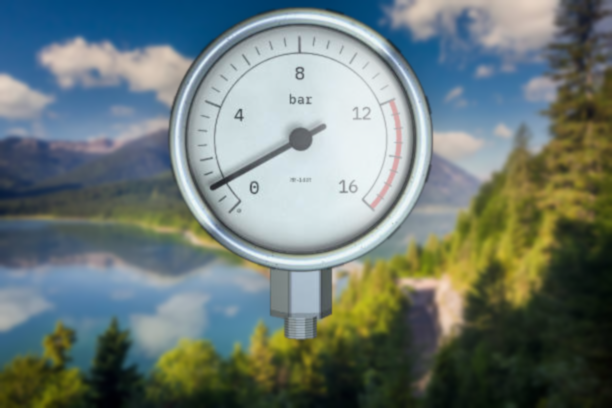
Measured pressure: **1** bar
